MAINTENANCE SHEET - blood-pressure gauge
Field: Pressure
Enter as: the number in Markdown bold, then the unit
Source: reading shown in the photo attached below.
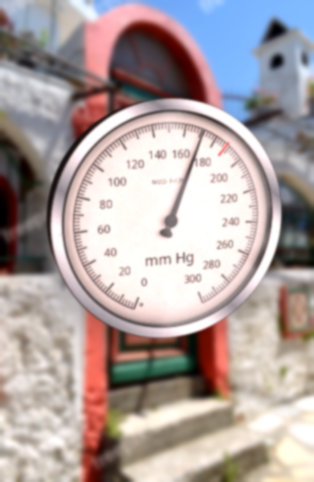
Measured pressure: **170** mmHg
